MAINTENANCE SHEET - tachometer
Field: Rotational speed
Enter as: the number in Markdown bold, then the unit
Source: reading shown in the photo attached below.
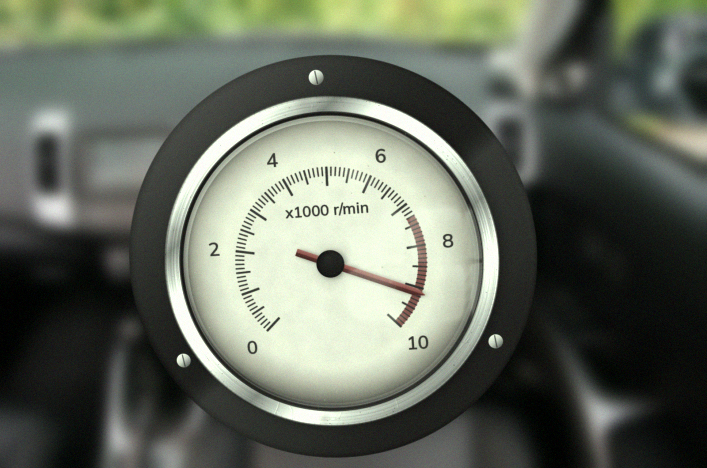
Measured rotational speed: **9100** rpm
